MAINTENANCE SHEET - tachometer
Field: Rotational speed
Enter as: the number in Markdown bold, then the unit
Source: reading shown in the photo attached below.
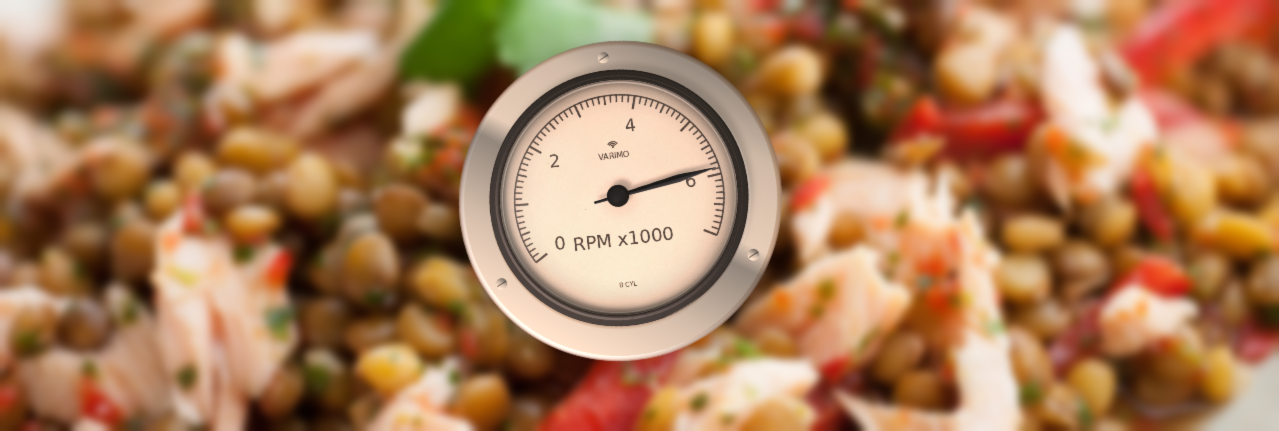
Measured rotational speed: **5900** rpm
